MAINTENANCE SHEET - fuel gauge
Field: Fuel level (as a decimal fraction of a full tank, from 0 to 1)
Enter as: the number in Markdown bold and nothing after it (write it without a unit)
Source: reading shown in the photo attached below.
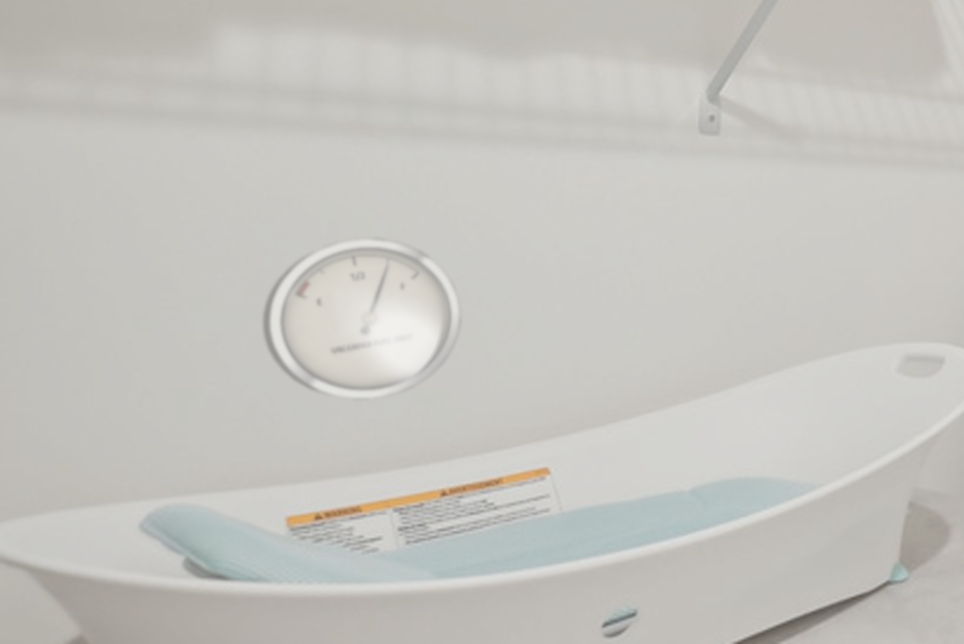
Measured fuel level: **0.75**
